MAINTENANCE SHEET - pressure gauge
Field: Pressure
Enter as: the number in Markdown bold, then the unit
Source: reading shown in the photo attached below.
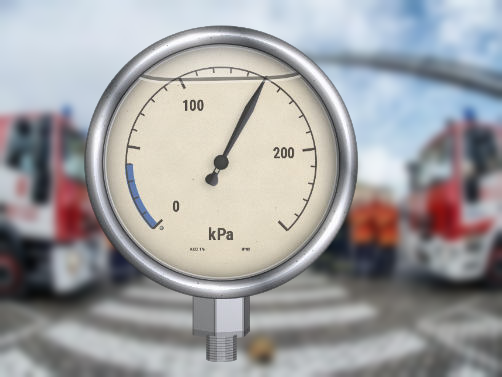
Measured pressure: **150** kPa
